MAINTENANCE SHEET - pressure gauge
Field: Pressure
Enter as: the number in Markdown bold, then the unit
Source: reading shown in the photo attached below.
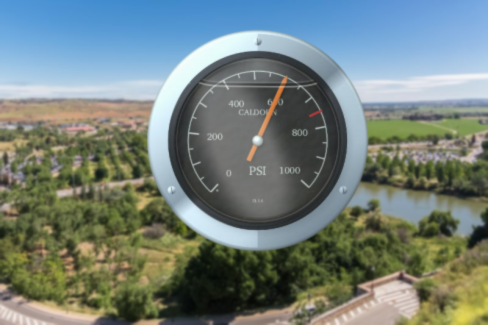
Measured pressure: **600** psi
